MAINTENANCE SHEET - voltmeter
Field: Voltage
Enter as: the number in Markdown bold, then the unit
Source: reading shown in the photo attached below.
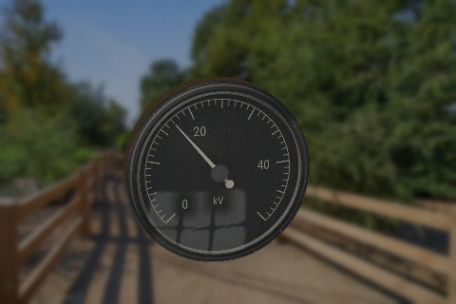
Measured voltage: **17** kV
